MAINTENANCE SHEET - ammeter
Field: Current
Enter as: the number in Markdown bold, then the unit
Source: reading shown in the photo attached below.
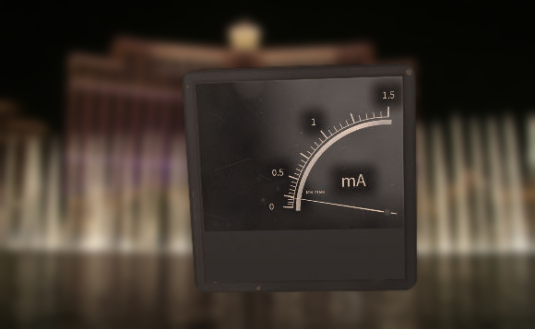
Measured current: **0.25** mA
